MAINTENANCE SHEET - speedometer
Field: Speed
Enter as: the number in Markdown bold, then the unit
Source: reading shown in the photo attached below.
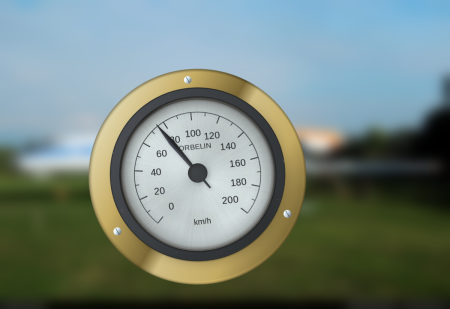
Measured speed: **75** km/h
